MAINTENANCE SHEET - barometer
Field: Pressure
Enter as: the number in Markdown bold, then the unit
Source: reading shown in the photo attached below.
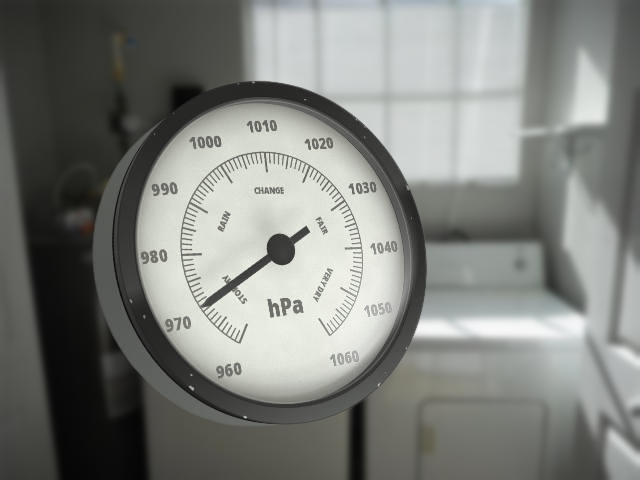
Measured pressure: **970** hPa
